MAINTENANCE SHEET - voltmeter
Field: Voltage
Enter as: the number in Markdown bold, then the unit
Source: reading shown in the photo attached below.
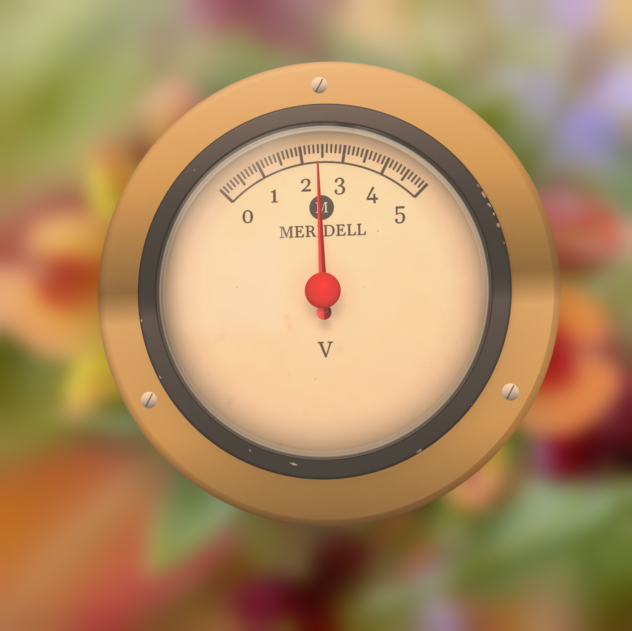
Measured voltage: **2.4** V
